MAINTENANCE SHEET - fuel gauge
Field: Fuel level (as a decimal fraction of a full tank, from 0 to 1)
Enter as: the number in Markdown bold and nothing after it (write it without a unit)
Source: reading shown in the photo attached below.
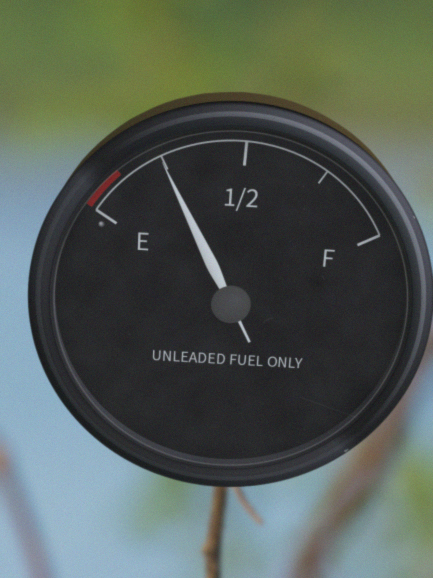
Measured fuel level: **0.25**
